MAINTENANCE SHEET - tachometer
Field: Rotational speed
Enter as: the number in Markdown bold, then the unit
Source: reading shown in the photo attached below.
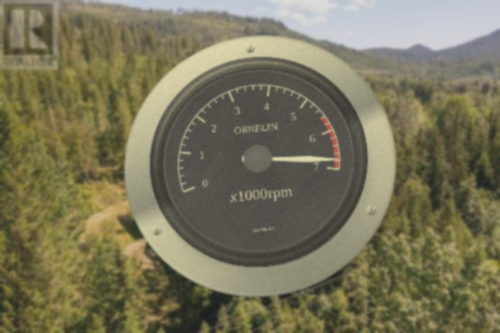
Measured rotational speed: **6800** rpm
